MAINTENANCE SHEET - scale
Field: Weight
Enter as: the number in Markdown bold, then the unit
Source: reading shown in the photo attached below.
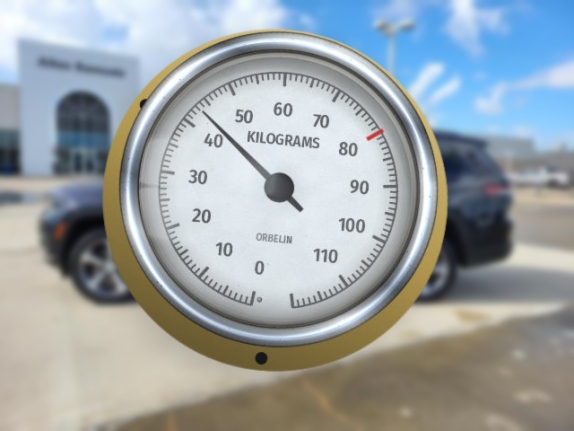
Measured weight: **43** kg
